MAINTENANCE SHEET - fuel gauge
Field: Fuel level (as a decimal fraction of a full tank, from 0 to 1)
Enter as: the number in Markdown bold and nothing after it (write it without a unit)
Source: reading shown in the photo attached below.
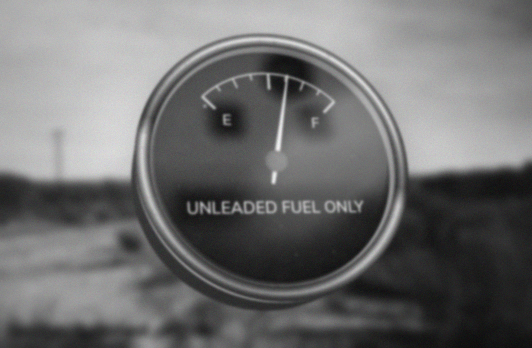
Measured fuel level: **0.625**
